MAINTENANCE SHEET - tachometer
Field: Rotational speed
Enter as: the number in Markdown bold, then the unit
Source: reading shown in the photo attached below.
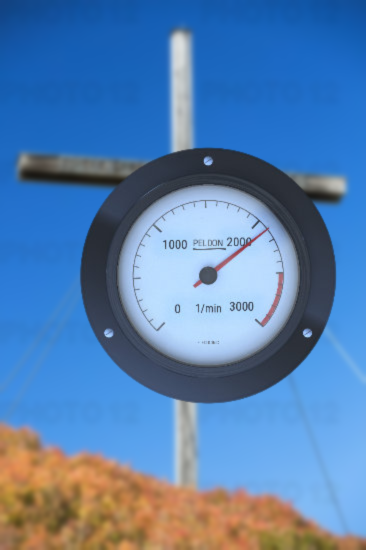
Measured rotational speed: **2100** rpm
